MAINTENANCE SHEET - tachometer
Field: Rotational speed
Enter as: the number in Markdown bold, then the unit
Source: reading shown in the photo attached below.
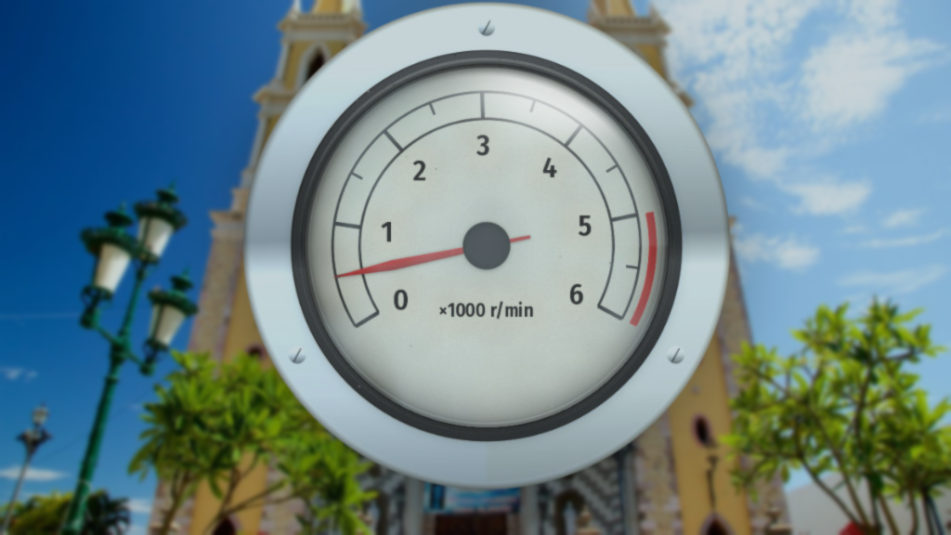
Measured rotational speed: **500** rpm
